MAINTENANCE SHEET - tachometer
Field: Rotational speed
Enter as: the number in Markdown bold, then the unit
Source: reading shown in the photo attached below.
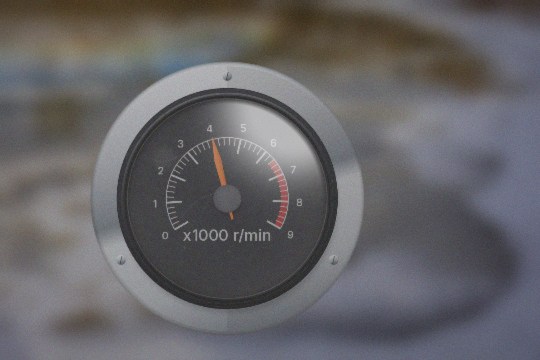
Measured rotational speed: **4000** rpm
